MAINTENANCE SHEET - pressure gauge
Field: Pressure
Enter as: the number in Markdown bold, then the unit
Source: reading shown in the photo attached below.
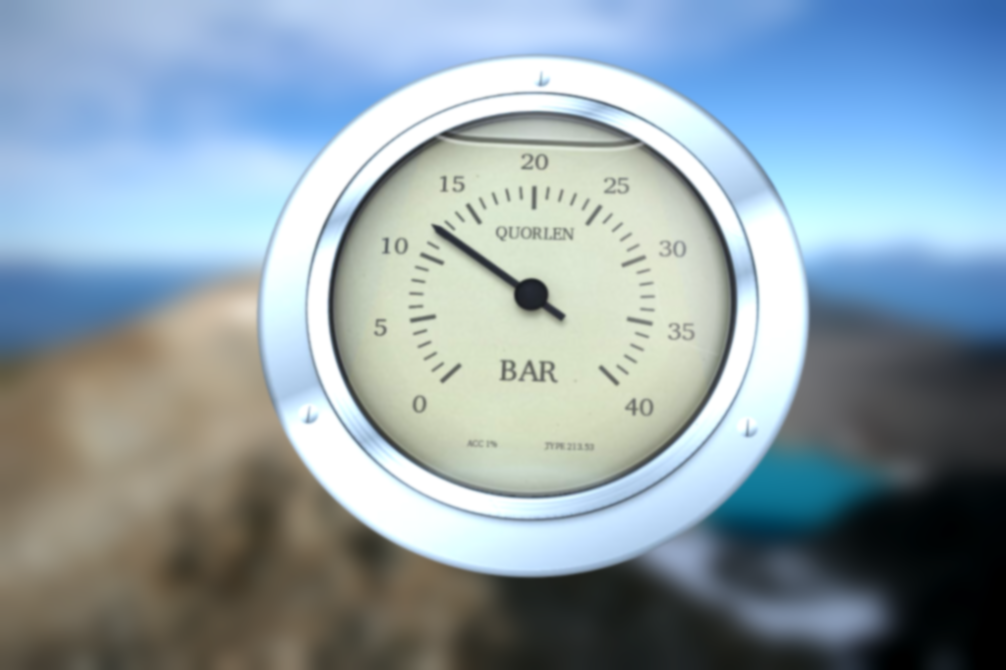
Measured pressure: **12** bar
